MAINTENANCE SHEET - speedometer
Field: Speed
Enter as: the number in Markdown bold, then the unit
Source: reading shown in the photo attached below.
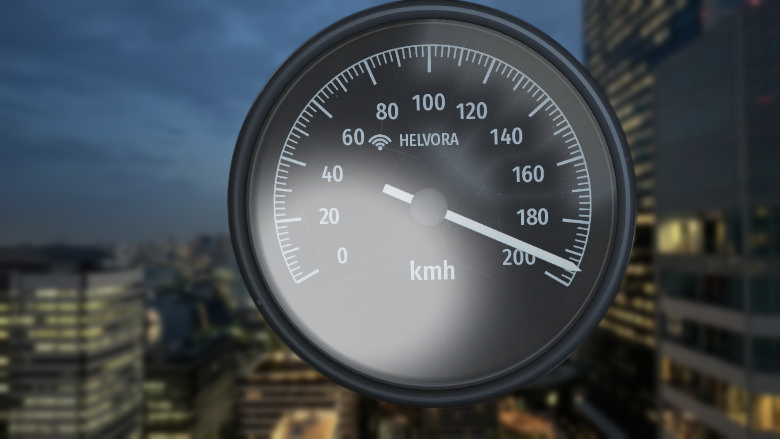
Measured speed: **194** km/h
